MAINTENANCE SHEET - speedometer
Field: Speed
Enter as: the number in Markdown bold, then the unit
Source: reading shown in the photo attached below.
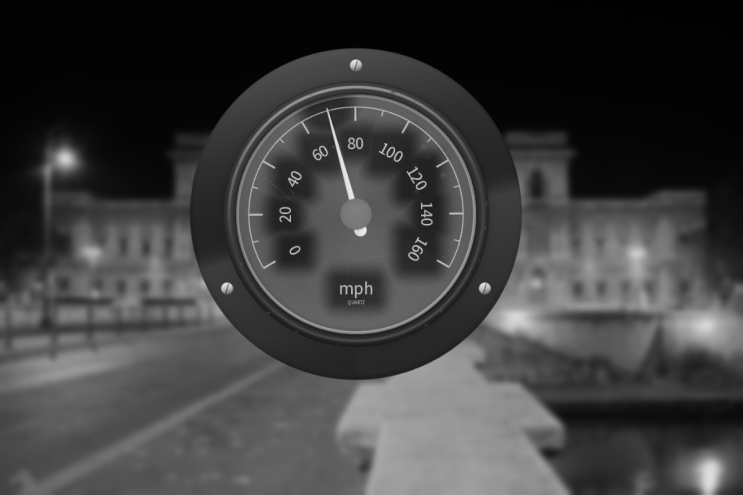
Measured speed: **70** mph
